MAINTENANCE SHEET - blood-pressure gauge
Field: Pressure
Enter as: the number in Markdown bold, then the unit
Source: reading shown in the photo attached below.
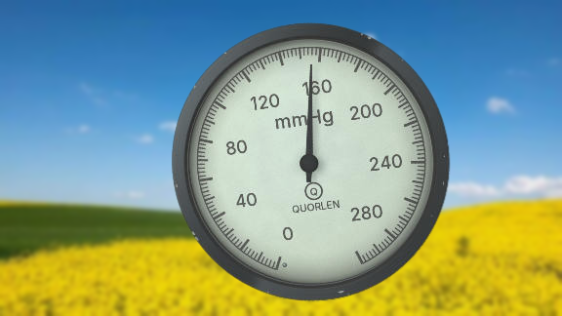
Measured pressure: **156** mmHg
